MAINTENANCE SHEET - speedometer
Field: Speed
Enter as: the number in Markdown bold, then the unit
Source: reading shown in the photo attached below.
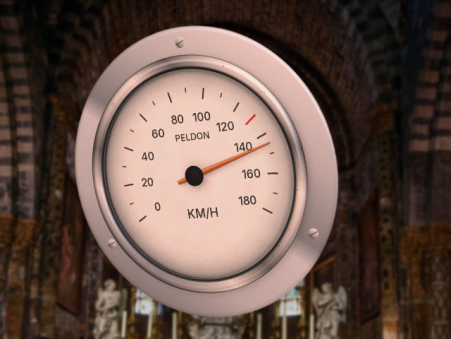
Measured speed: **145** km/h
